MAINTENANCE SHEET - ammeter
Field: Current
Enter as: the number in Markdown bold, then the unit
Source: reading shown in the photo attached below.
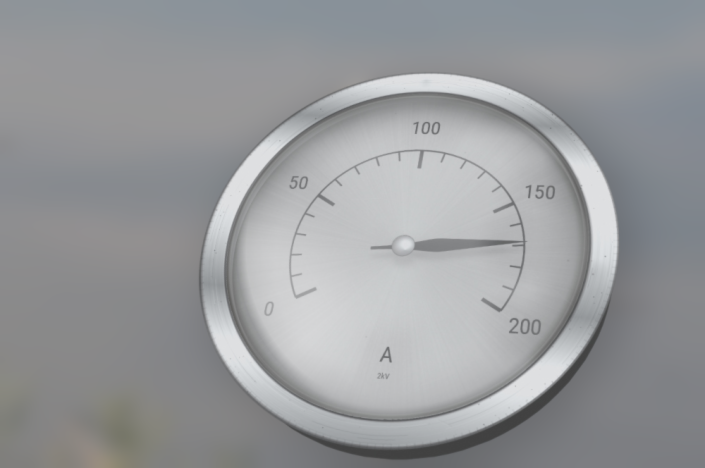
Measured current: **170** A
